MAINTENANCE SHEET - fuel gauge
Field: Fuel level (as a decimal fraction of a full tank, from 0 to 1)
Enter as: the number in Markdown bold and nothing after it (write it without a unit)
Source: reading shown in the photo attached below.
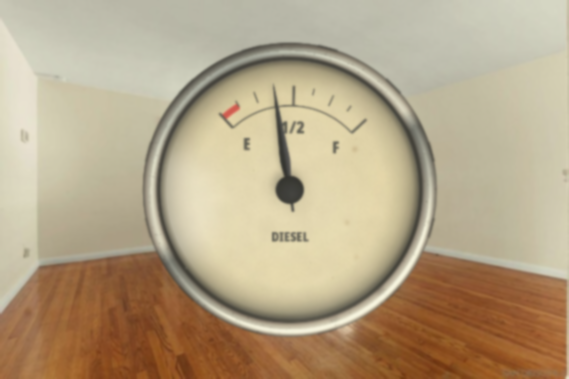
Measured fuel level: **0.375**
